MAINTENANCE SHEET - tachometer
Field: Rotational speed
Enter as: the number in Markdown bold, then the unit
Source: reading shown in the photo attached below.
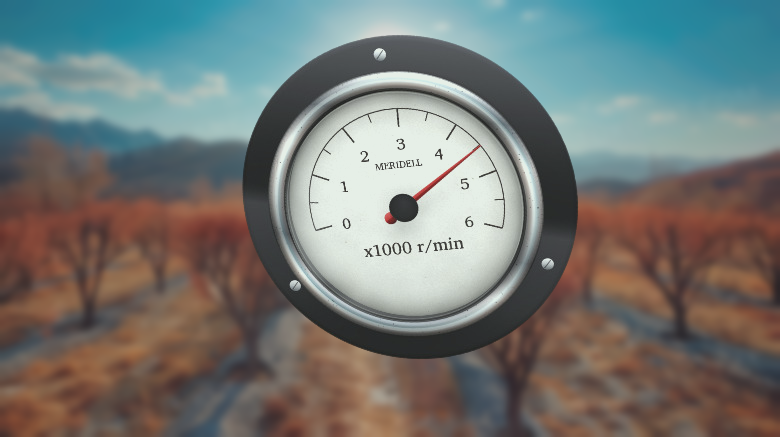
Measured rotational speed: **4500** rpm
